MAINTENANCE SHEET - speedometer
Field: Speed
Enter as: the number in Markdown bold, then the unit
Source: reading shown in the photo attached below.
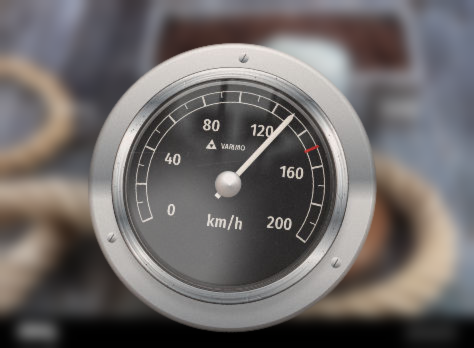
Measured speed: **130** km/h
